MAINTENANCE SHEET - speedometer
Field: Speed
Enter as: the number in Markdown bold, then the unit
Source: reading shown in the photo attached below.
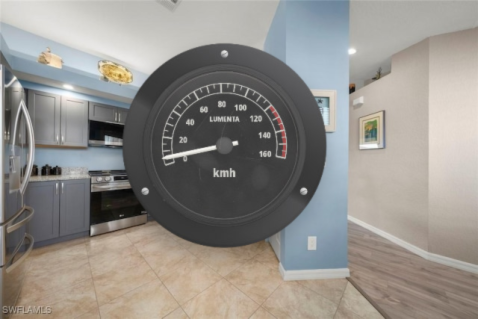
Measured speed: **5** km/h
